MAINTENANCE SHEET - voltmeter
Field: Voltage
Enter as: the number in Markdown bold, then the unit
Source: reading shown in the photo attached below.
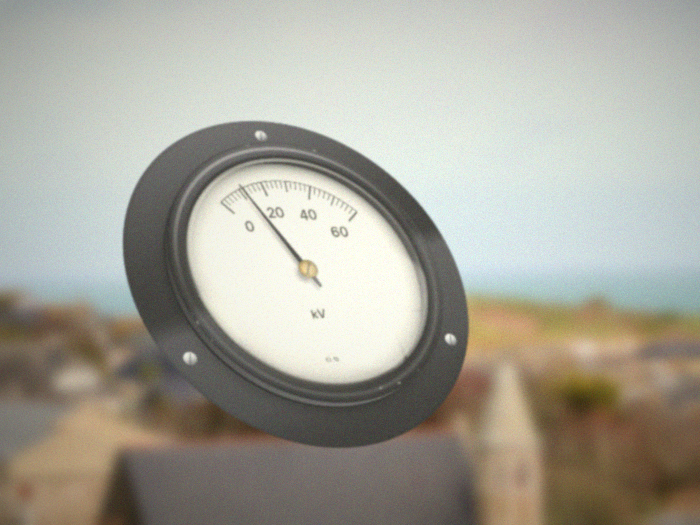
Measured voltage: **10** kV
